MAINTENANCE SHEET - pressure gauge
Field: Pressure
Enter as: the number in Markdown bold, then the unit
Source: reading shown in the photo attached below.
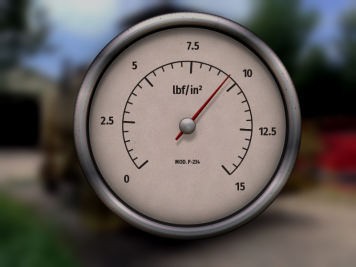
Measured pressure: **9.5** psi
